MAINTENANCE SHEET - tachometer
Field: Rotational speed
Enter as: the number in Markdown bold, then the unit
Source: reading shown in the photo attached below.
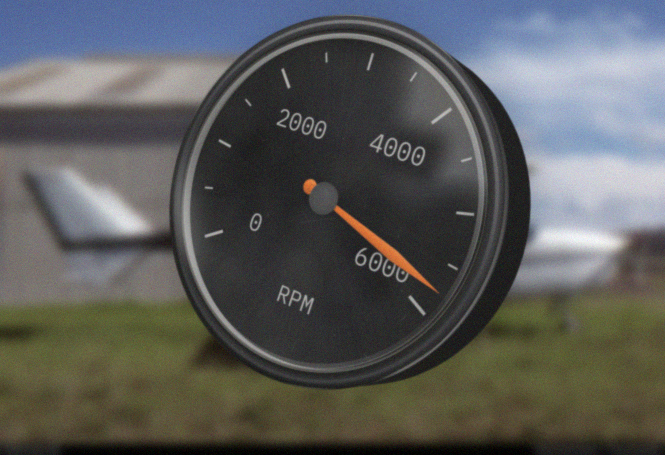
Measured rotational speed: **5750** rpm
